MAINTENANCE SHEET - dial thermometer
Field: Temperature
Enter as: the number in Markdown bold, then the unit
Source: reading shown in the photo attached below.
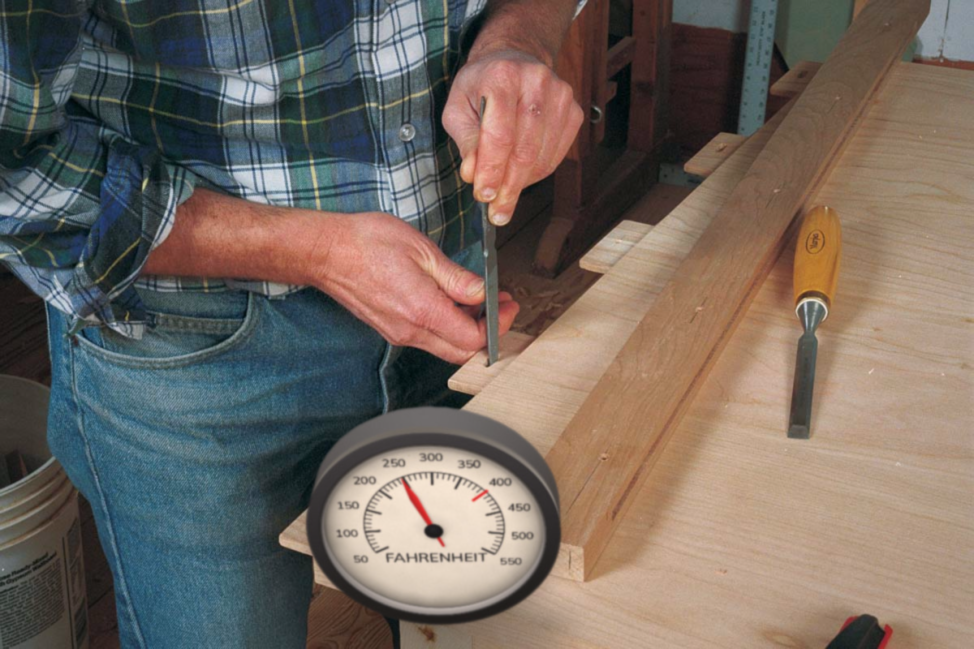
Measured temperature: **250** °F
